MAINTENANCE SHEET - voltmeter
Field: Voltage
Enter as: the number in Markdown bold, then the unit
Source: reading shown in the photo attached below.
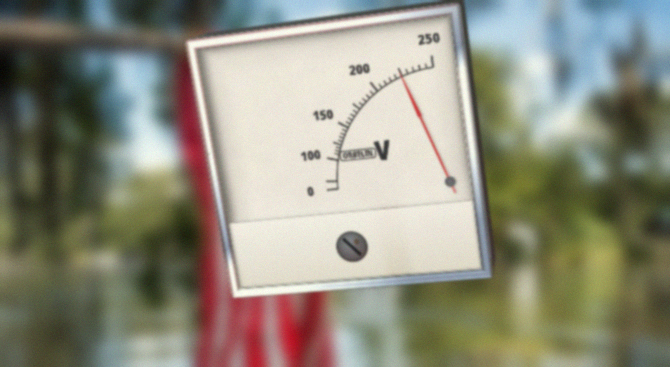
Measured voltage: **225** V
